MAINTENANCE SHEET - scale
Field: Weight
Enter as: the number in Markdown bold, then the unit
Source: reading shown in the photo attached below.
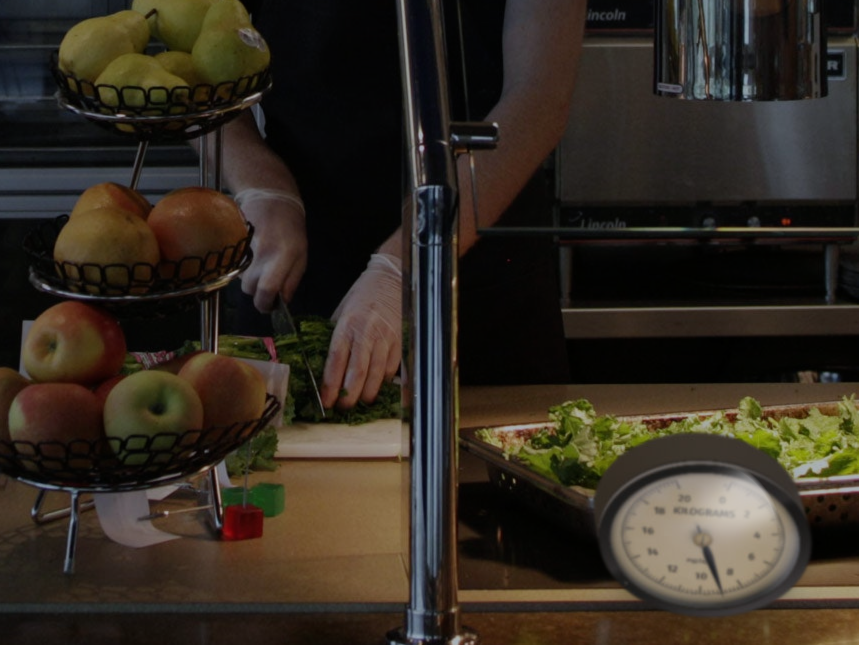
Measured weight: **9** kg
